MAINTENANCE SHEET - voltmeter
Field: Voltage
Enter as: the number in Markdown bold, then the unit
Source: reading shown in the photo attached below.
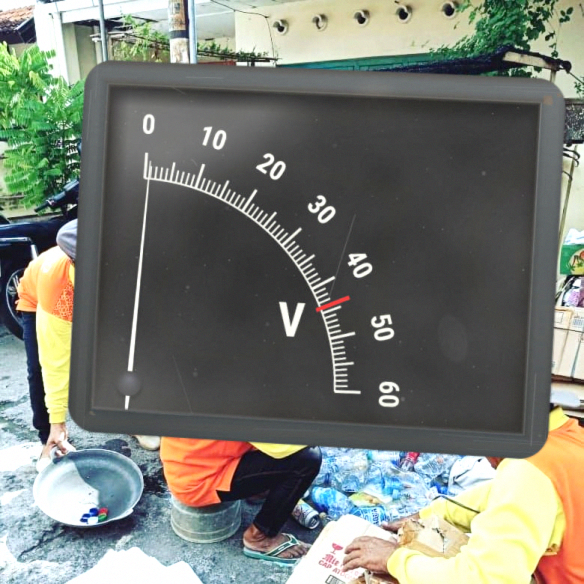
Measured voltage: **1** V
